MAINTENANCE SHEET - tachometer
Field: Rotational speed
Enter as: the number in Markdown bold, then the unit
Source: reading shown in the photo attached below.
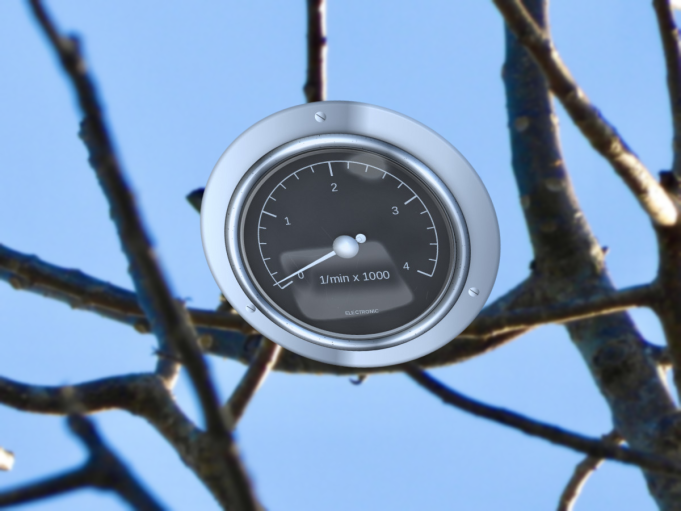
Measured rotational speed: **100** rpm
